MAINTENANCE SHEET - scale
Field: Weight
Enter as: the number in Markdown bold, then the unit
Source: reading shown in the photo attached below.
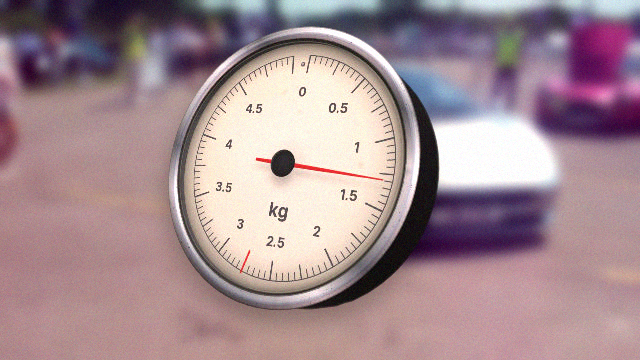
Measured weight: **1.3** kg
